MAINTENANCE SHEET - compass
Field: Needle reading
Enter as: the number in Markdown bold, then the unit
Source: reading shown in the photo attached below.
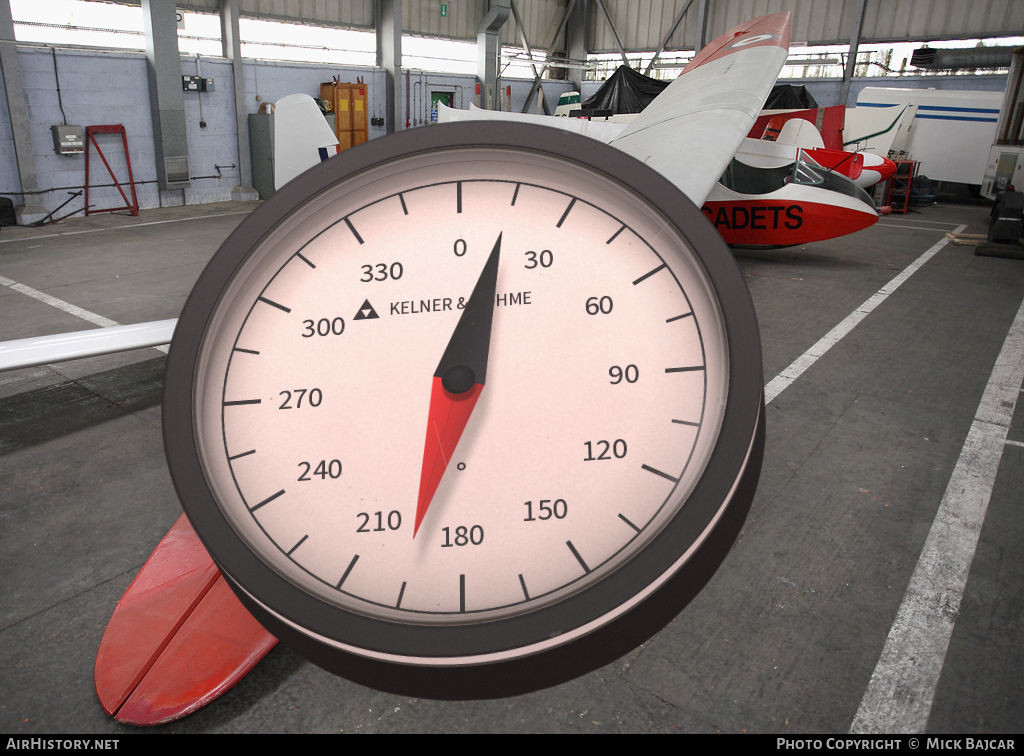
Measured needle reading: **195** °
